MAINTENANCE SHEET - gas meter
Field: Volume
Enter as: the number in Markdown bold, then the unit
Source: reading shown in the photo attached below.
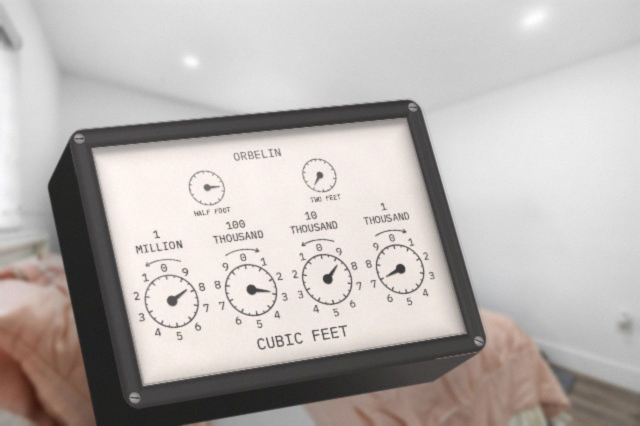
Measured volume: **828700** ft³
